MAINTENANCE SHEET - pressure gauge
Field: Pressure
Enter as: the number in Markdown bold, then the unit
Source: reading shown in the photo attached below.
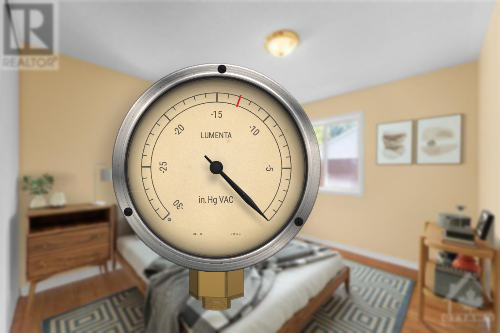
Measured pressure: **0** inHg
